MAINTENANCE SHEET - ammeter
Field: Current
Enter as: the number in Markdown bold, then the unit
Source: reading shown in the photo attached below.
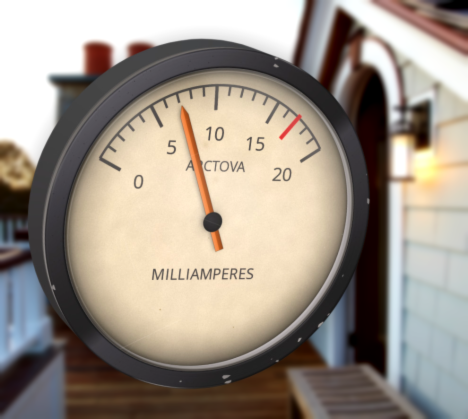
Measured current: **7** mA
